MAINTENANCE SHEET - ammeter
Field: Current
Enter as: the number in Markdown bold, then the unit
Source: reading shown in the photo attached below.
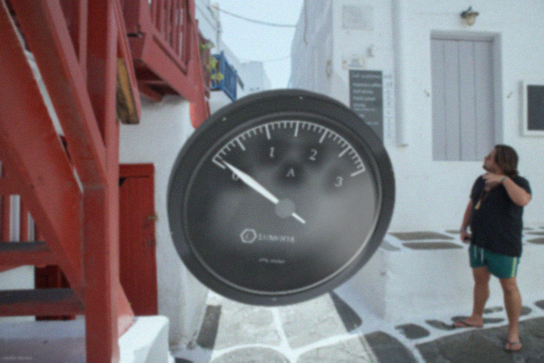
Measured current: **0.1** A
